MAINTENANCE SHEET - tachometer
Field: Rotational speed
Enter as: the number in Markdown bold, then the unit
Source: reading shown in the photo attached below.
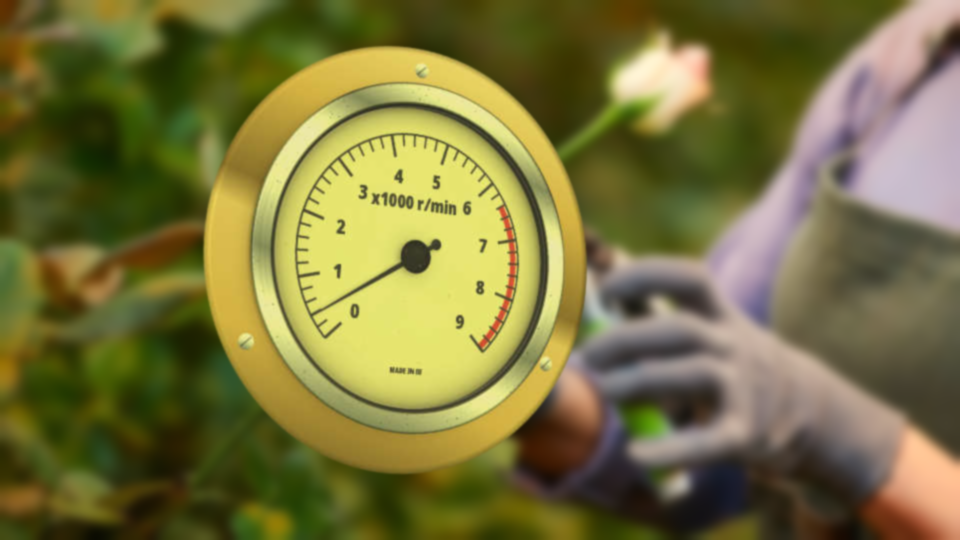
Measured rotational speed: **400** rpm
